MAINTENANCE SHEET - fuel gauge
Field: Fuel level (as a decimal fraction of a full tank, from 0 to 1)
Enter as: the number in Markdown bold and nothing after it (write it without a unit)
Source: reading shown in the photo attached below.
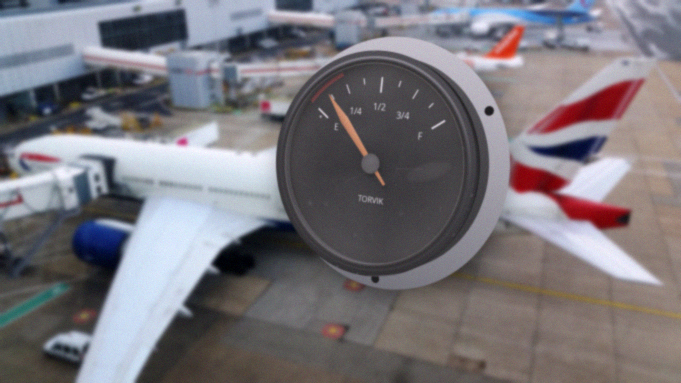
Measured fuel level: **0.125**
